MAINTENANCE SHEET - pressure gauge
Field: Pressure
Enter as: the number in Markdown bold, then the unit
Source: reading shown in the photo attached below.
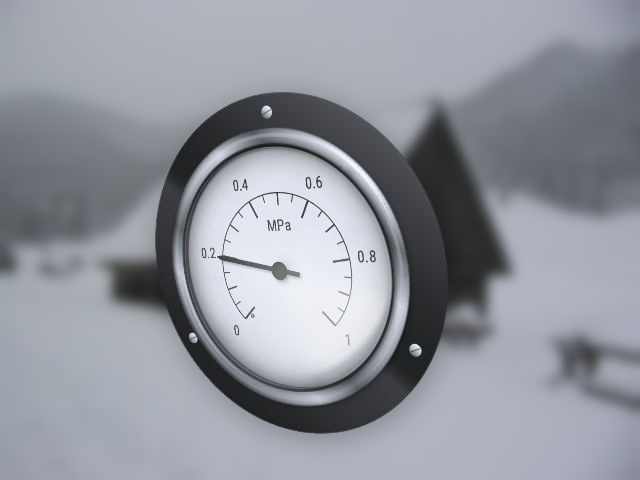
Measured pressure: **0.2** MPa
